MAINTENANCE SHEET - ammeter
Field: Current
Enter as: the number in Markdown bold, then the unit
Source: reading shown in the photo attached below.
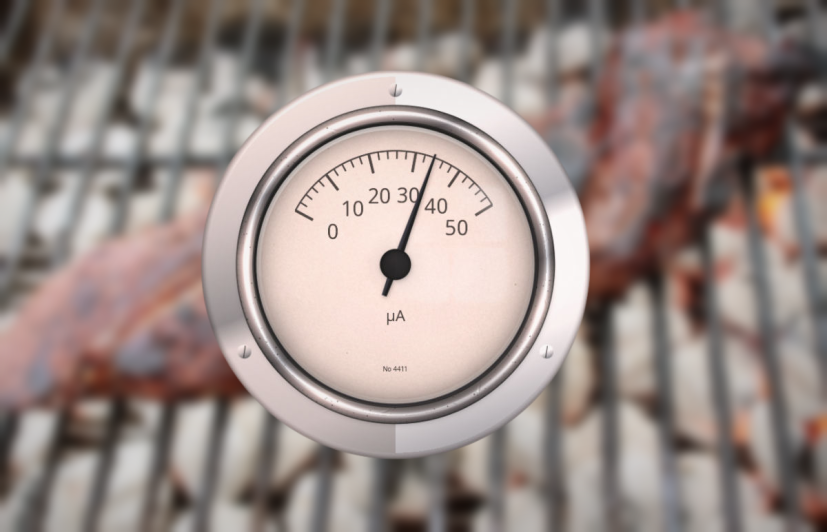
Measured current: **34** µA
